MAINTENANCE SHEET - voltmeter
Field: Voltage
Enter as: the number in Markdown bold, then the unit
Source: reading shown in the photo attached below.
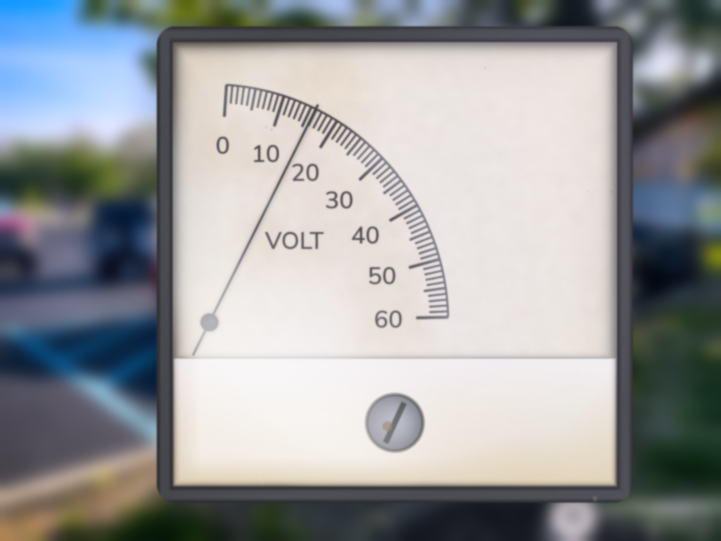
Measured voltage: **16** V
